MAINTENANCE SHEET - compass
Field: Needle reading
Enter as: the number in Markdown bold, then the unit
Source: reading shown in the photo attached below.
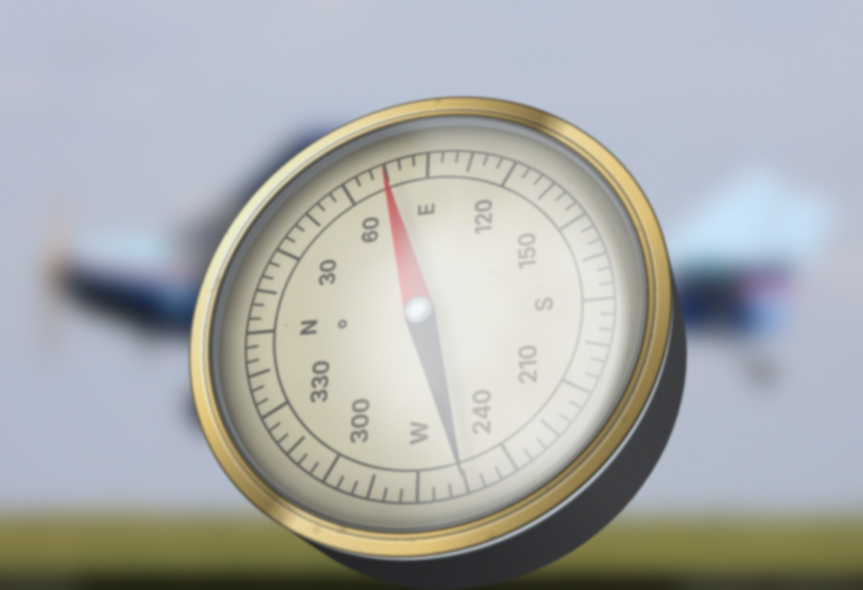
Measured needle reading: **75** °
